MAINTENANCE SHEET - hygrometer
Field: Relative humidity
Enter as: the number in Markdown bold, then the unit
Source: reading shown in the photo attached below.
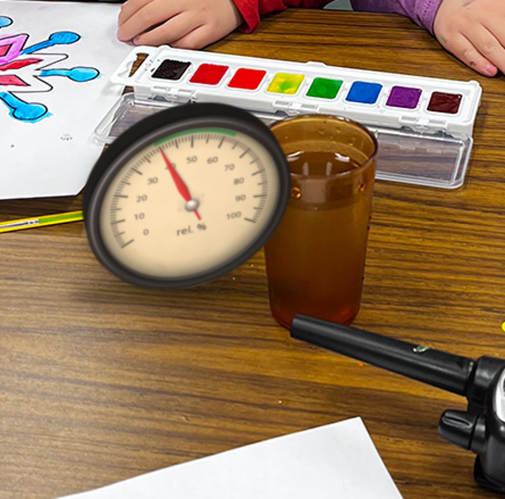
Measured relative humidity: **40** %
